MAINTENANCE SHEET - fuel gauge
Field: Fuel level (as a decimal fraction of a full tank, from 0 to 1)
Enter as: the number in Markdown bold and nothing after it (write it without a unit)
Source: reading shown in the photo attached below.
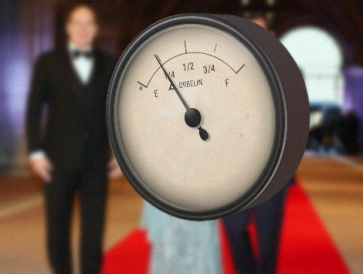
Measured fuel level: **0.25**
